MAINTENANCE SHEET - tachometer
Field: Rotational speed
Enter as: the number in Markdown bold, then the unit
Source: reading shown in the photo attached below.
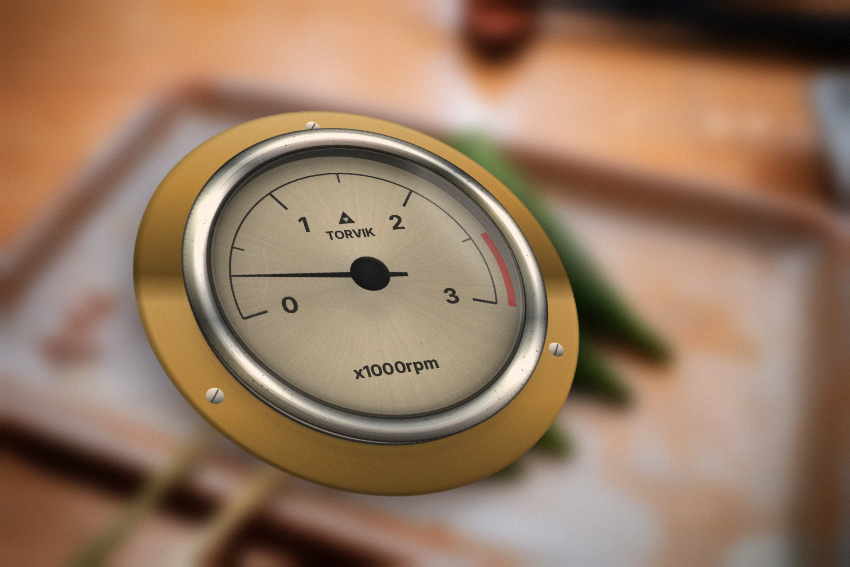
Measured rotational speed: **250** rpm
